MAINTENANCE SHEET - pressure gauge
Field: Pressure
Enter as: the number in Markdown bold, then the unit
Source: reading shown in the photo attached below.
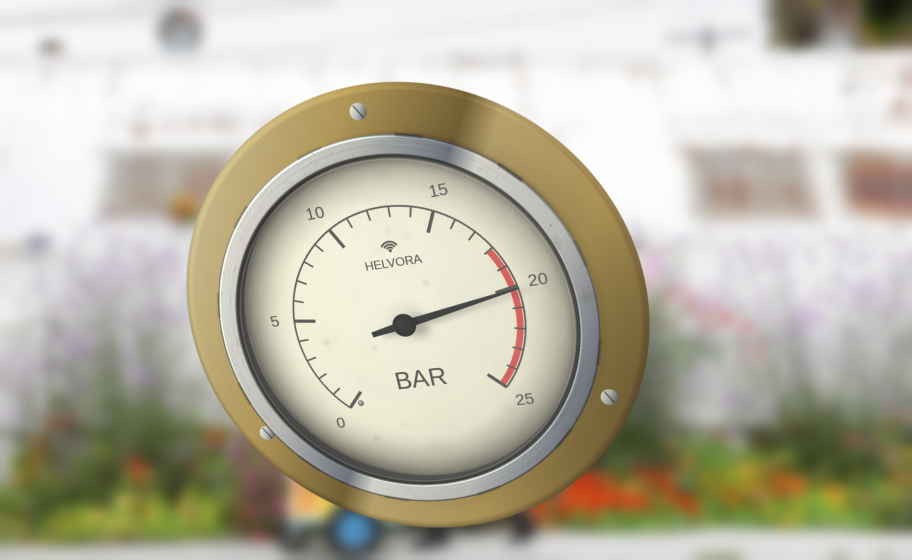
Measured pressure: **20** bar
